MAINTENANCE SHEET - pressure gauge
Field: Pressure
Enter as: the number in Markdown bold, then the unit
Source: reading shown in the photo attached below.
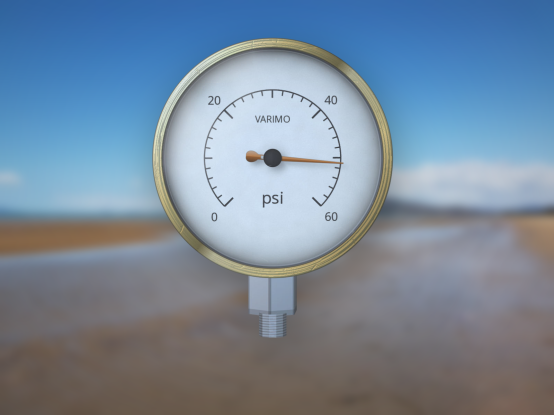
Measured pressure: **51** psi
